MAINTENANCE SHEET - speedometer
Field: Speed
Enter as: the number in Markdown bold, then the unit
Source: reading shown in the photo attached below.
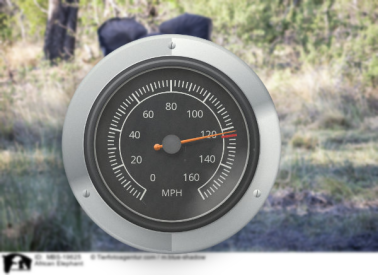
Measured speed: **122** mph
